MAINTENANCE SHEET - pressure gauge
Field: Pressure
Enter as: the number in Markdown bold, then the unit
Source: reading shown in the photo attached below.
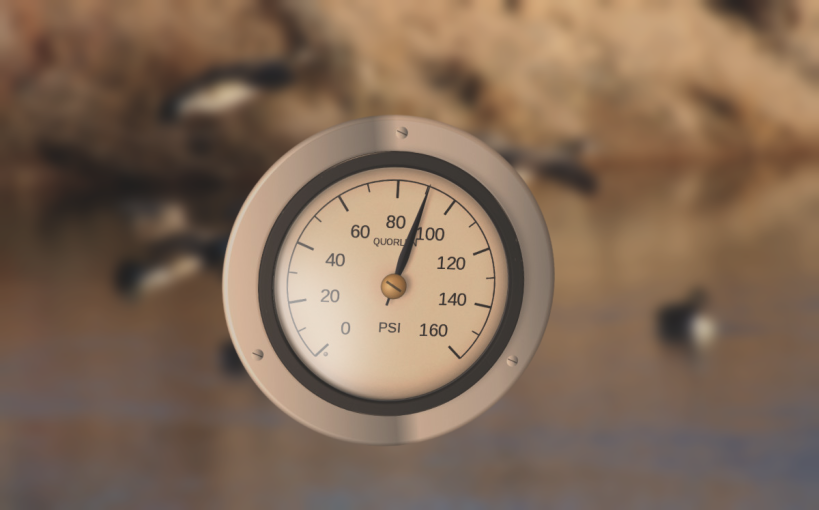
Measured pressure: **90** psi
